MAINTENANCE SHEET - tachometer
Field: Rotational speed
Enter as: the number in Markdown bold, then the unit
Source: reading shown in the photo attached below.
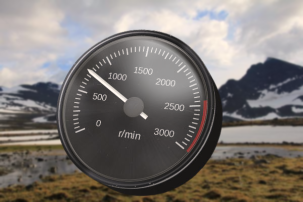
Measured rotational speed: **750** rpm
